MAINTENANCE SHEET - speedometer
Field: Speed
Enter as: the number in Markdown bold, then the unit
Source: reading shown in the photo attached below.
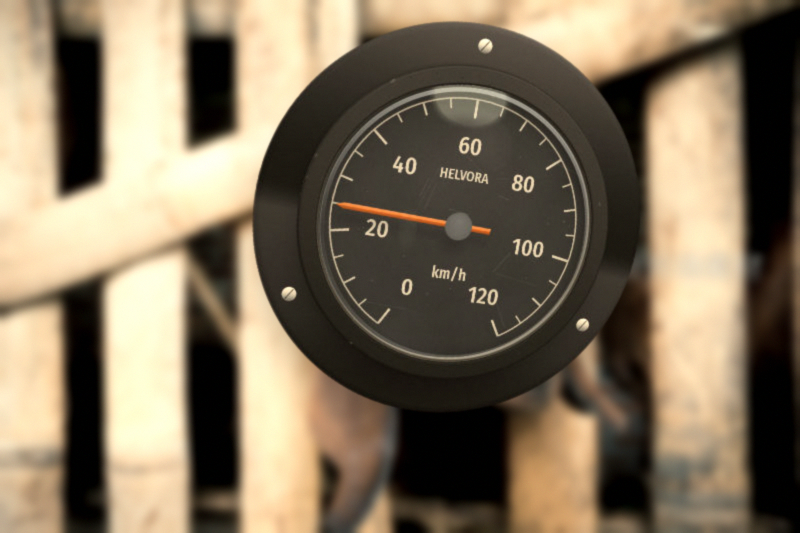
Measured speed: **25** km/h
